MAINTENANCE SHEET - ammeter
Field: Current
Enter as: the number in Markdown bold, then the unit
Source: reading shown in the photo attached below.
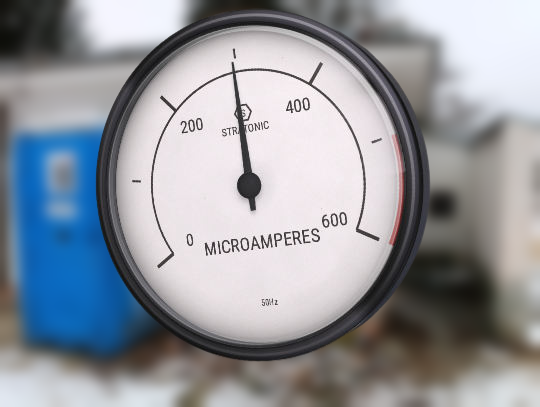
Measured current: **300** µA
